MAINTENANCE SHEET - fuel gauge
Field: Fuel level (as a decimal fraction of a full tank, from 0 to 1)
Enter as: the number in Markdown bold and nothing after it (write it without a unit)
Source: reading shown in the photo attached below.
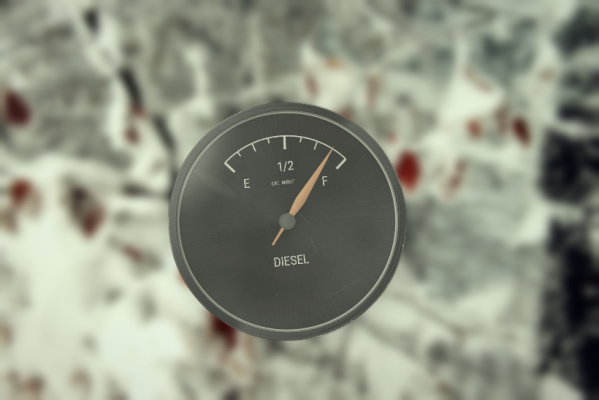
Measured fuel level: **0.875**
